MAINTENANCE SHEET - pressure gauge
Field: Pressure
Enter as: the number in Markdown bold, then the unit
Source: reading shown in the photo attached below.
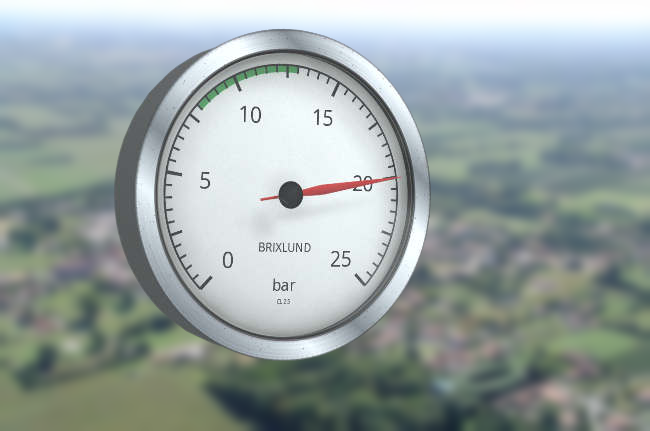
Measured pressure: **20** bar
